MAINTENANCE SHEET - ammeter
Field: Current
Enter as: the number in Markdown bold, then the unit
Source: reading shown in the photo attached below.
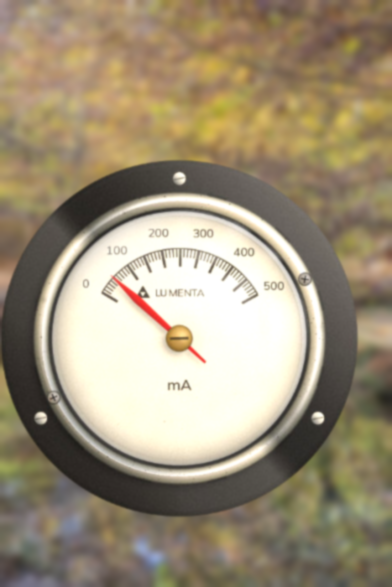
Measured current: **50** mA
